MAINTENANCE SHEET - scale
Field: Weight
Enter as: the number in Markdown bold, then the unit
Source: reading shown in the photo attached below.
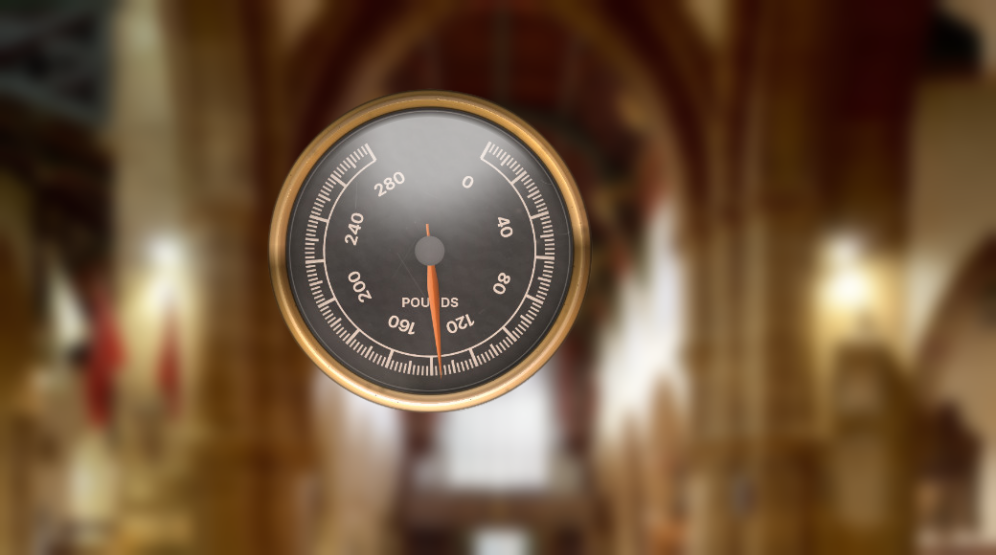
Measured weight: **136** lb
